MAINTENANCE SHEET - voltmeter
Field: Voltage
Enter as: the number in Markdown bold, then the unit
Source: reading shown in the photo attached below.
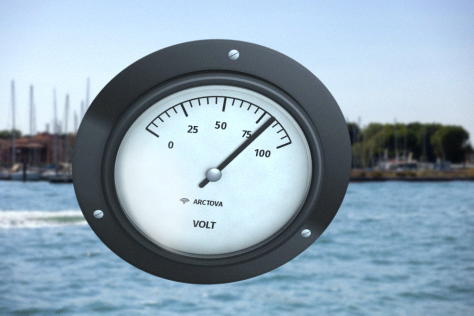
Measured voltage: **80** V
